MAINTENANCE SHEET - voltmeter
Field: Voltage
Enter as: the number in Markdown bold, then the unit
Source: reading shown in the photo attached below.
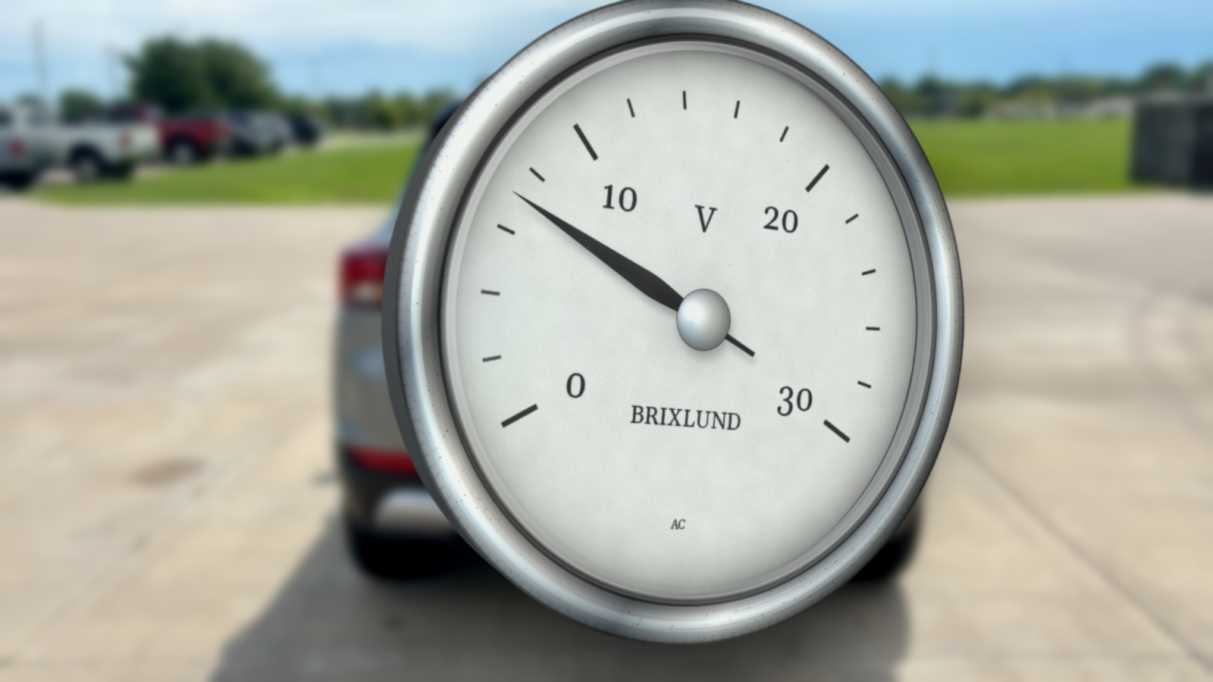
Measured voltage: **7** V
